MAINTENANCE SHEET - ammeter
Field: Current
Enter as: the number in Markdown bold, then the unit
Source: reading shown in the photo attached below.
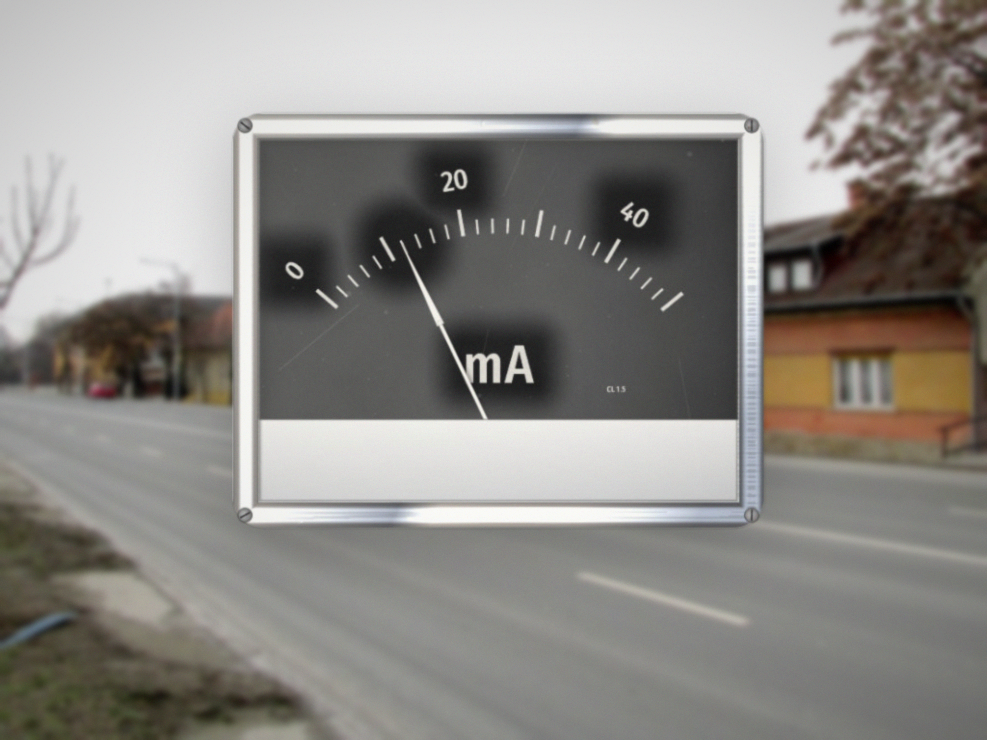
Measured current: **12** mA
